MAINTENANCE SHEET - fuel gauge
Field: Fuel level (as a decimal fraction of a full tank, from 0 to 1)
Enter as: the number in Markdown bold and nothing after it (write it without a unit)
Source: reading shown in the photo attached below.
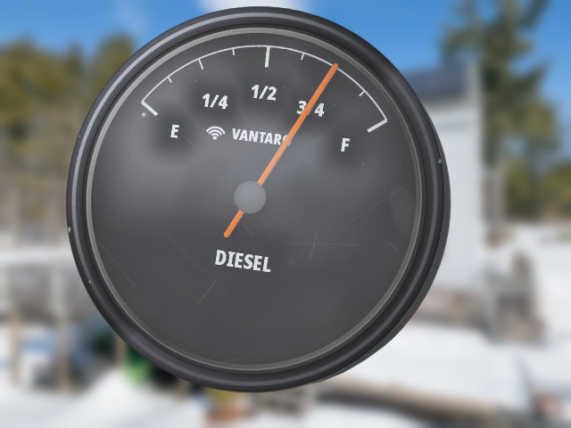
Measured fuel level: **0.75**
